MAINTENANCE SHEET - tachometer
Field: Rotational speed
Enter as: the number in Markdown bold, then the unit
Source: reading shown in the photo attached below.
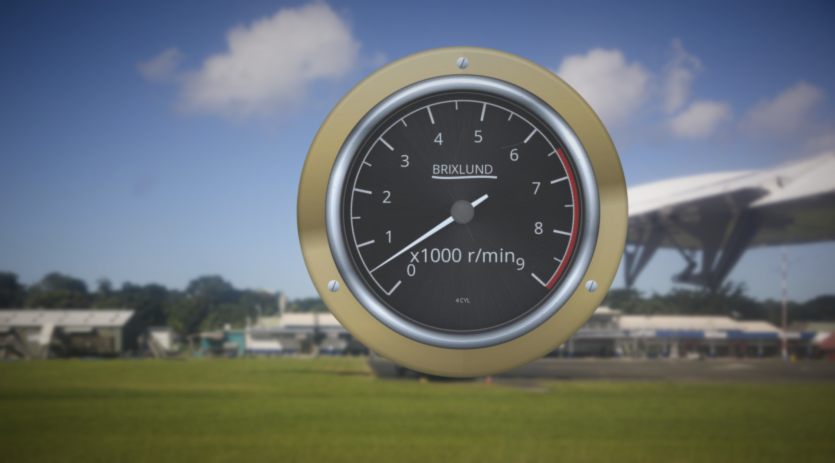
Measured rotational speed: **500** rpm
